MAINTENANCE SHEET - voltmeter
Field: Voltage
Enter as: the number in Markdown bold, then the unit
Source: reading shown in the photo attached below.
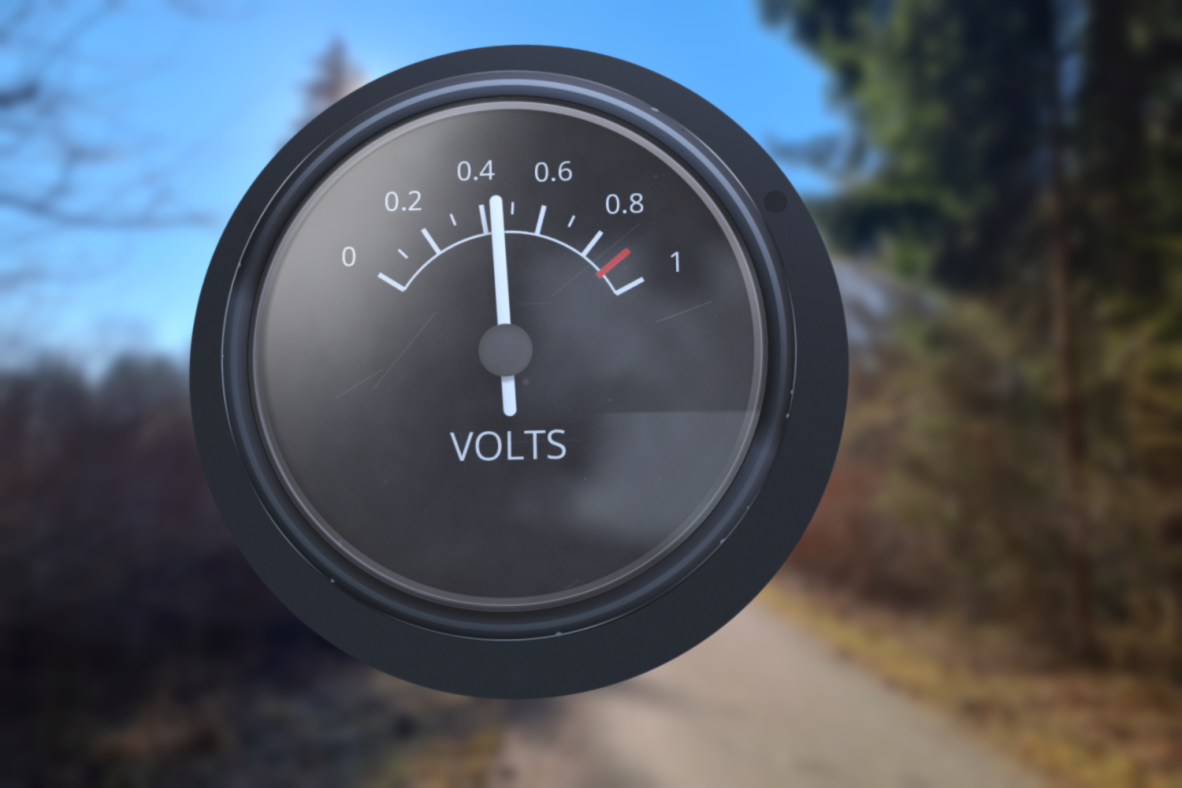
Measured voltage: **0.45** V
